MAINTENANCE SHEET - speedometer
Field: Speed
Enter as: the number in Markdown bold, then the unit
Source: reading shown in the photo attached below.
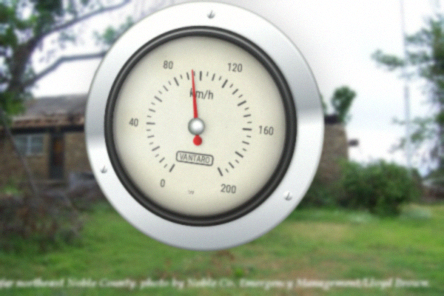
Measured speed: **95** km/h
